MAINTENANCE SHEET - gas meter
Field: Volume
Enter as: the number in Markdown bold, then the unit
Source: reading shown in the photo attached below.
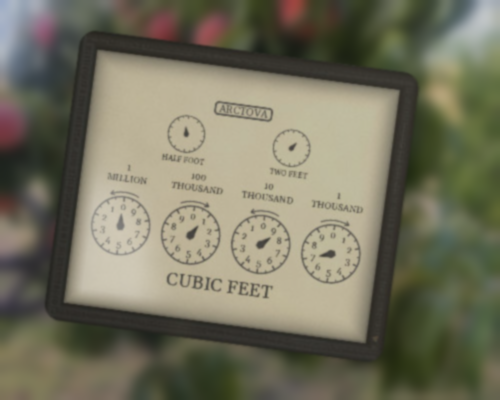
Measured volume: **8700** ft³
